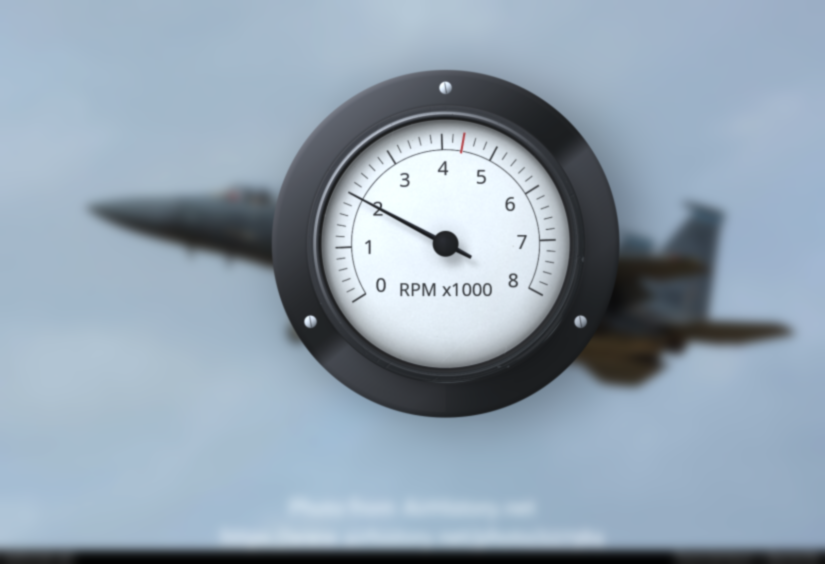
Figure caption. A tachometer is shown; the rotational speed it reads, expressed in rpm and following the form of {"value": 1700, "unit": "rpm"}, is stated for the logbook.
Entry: {"value": 2000, "unit": "rpm"}
